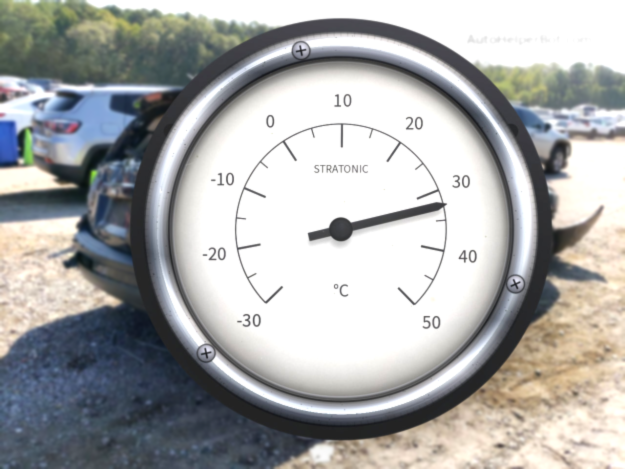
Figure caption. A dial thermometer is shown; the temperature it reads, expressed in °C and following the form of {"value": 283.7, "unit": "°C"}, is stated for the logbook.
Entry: {"value": 32.5, "unit": "°C"}
